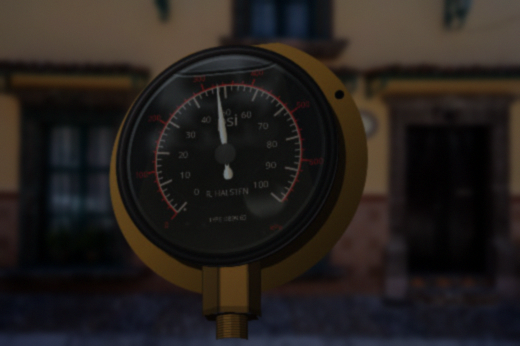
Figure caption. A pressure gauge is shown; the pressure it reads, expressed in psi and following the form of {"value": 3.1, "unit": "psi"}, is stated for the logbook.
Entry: {"value": 48, "unit": "psi"}
